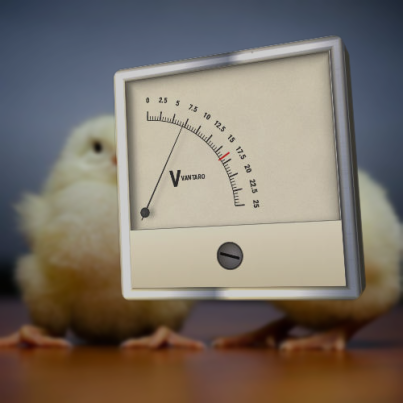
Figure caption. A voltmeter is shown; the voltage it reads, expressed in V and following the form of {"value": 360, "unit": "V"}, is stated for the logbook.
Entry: {"value": 7.5, "unit": "V"}
